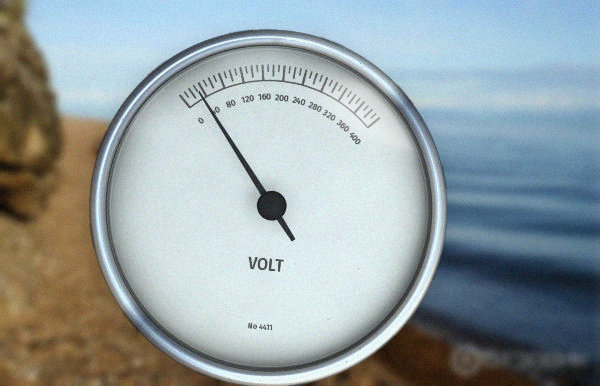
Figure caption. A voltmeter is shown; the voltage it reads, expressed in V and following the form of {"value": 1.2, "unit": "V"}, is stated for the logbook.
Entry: {"value": 30, "unit": "V"}
